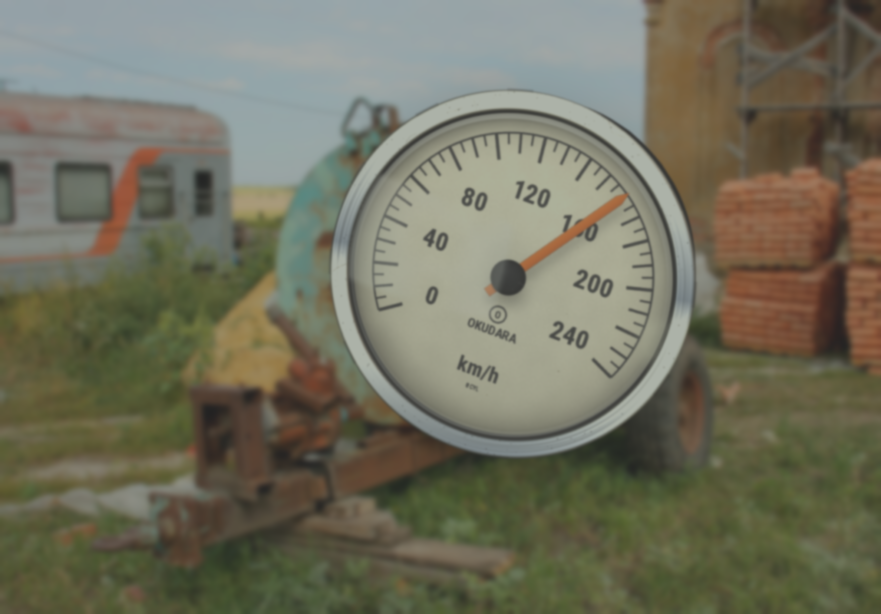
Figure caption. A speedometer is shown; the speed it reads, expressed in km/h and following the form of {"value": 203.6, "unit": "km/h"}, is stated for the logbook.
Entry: {"value": 160, "unit": "km/h"}
